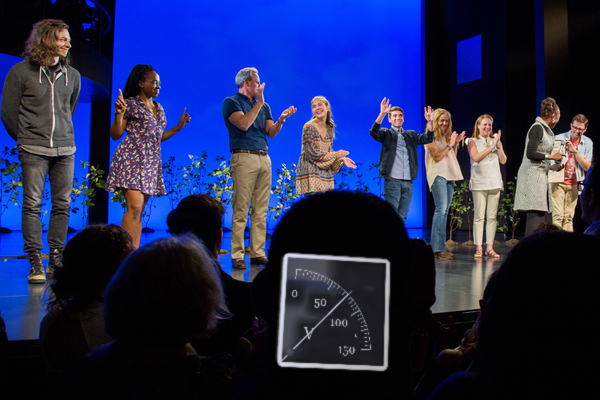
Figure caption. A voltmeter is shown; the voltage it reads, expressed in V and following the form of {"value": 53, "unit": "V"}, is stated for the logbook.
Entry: {"value": 75, "unit": "V"}
